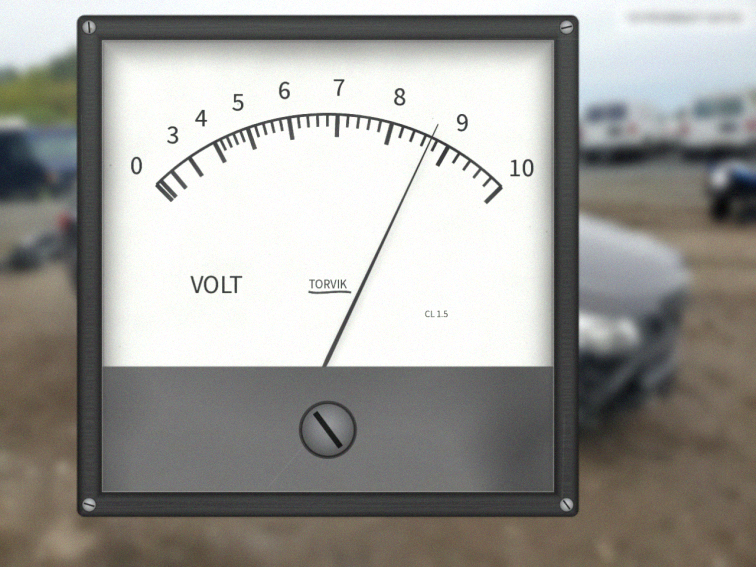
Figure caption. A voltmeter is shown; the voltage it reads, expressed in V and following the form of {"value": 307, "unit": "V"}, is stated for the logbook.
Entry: {"value": 8.7, "unit": "V"}
